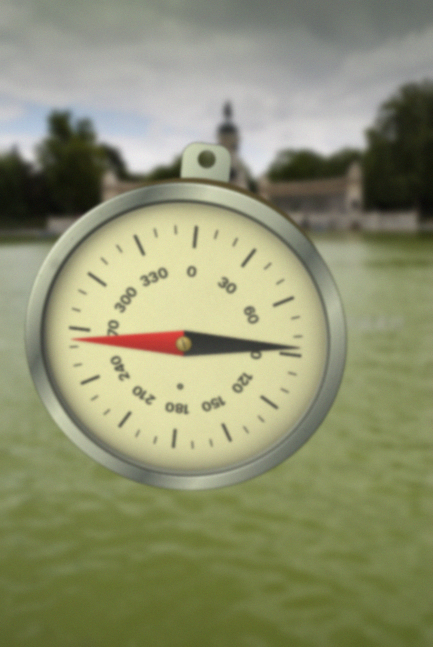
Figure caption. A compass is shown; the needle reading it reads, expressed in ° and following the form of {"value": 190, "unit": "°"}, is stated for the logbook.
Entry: {"value": 265, "unit": "°"}
